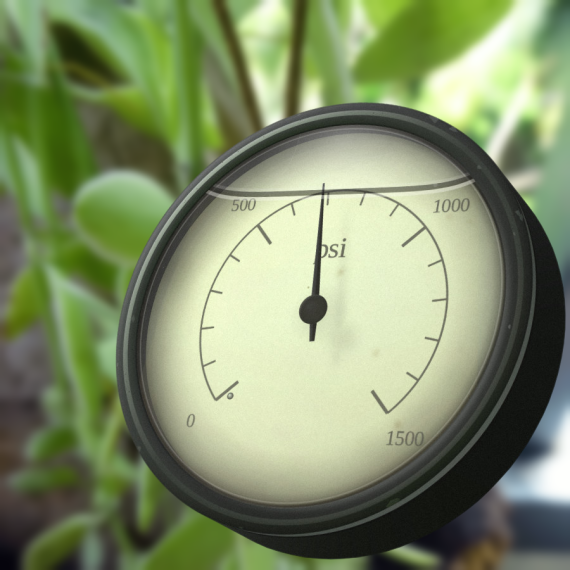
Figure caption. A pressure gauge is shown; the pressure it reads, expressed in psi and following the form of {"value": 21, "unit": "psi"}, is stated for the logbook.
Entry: {"value": 700, "unit": "psi"}
